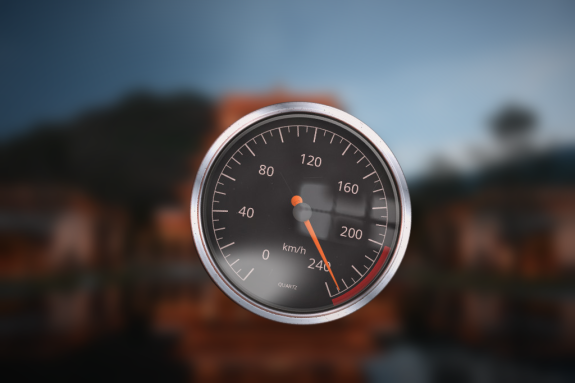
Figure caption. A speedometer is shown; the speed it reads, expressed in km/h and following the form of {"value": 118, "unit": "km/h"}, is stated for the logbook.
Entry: {"value": 235, "unit": "km/h"}
